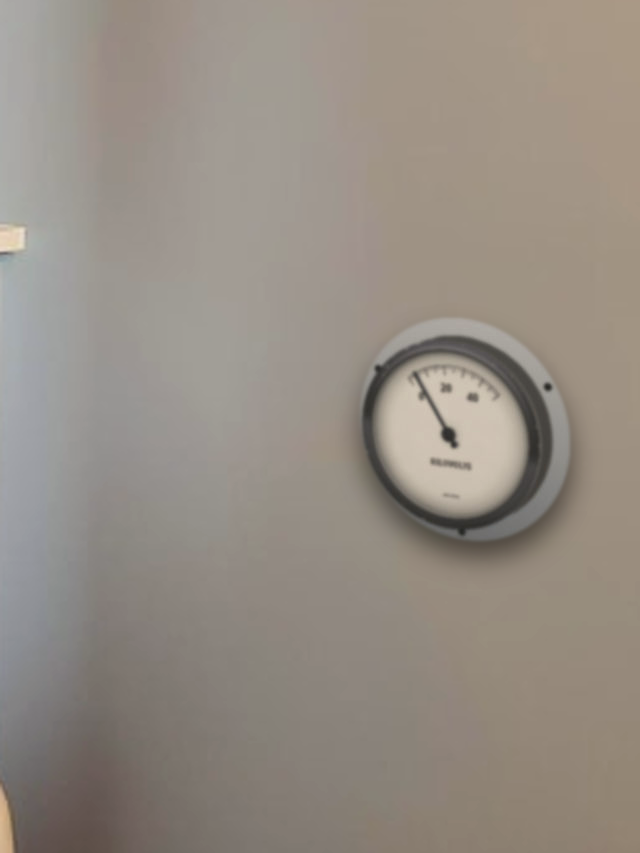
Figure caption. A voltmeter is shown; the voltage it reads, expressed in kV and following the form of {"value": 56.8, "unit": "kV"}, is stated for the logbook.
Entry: {"value": 5, "unit": "kV"}
